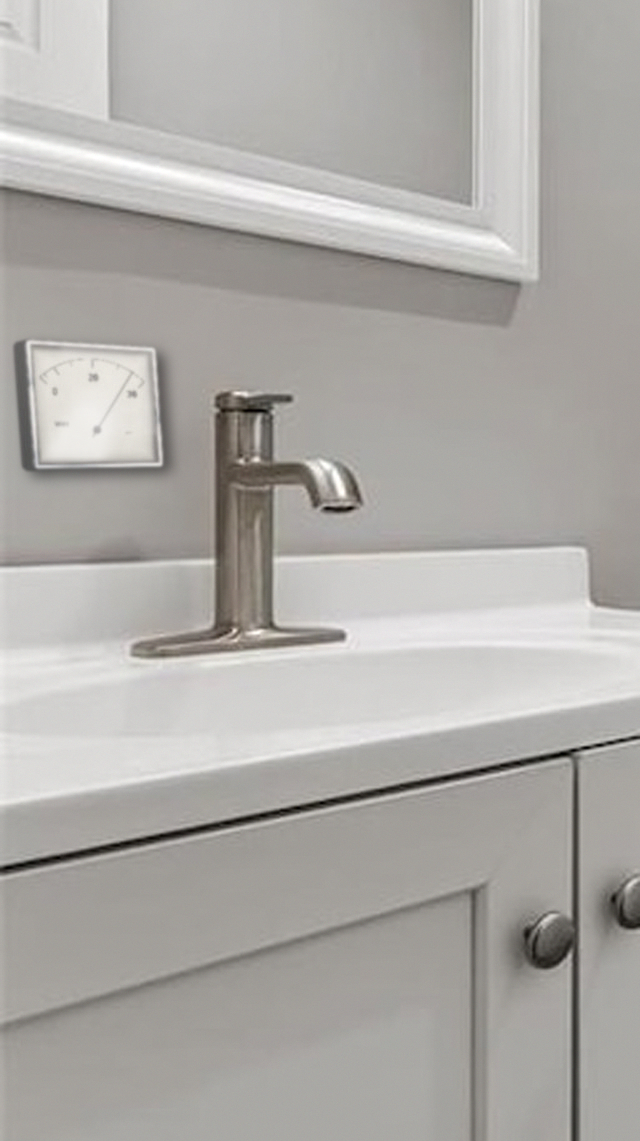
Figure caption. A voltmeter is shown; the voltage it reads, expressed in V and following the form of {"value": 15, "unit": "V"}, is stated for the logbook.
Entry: {"value": 27.5, "unit": "V"}
